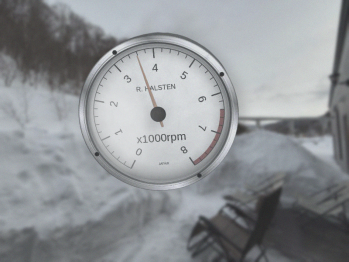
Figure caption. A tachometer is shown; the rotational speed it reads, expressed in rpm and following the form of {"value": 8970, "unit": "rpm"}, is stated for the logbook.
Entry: {"value": 3600, "unit": "rpm"}
